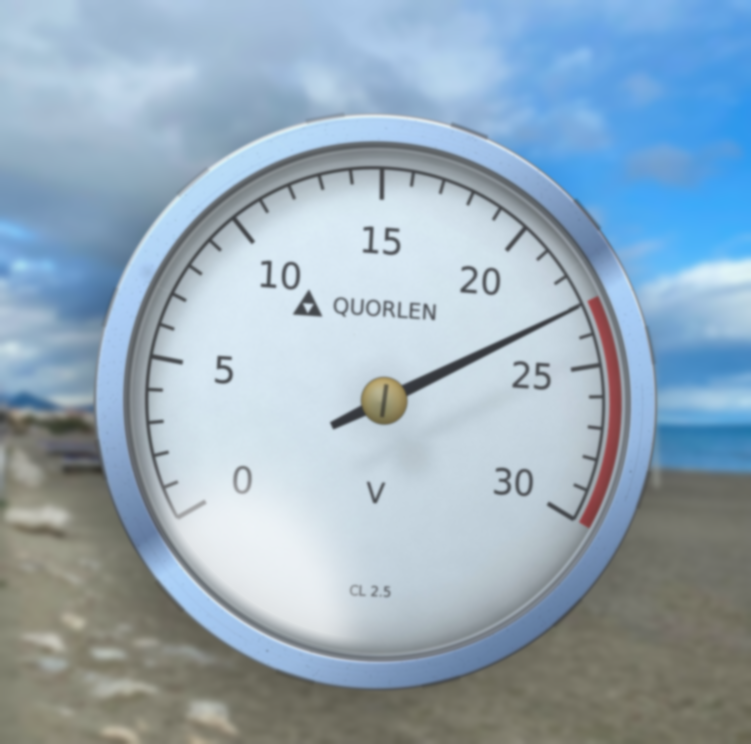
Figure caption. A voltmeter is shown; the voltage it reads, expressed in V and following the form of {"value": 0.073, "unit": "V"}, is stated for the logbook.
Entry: {"value": 23, "unit": "V"}
